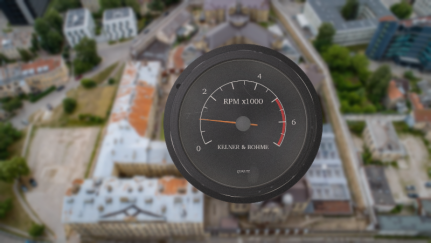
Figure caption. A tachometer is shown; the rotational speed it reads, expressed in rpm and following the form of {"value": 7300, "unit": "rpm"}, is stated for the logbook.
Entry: {"value": 1000, "unit": "rpm"}
